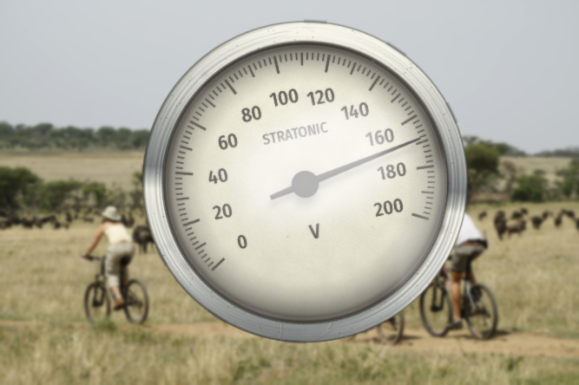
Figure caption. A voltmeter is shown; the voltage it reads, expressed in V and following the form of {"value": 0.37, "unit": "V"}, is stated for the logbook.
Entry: {"value": 168, "unit": "V"}
